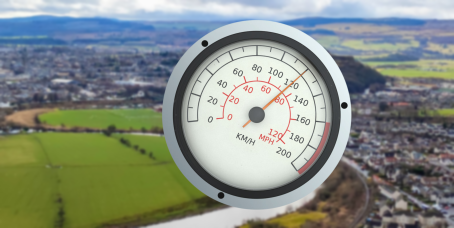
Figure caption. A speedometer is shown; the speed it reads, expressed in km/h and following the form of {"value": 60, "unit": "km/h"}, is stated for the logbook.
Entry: {"value": 120, "unit": "km/h"}
